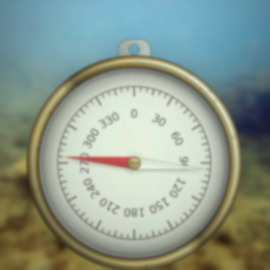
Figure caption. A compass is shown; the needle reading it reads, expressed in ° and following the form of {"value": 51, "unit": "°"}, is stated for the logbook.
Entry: {"value": 275, "unit": "°"}
